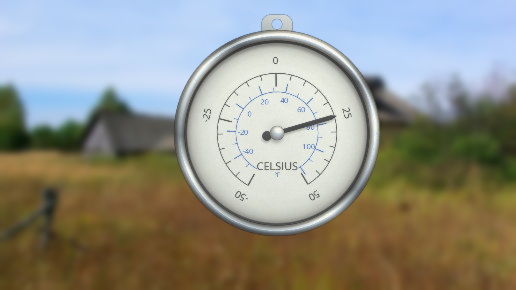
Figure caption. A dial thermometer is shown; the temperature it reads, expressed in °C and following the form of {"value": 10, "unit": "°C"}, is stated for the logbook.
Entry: {"value": 25, "unit": "°C"}
